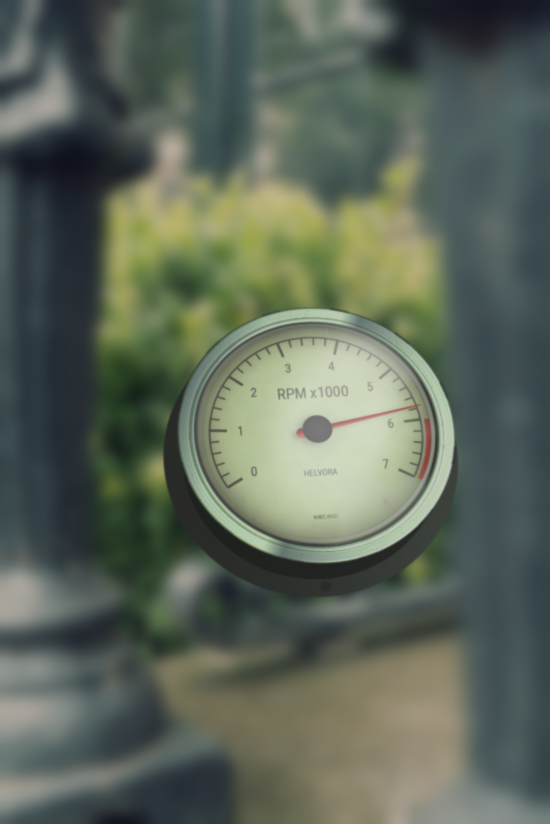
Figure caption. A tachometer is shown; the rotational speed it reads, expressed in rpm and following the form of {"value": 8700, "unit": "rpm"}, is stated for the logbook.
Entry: {"value": 5800, "unit": "rpm"}
